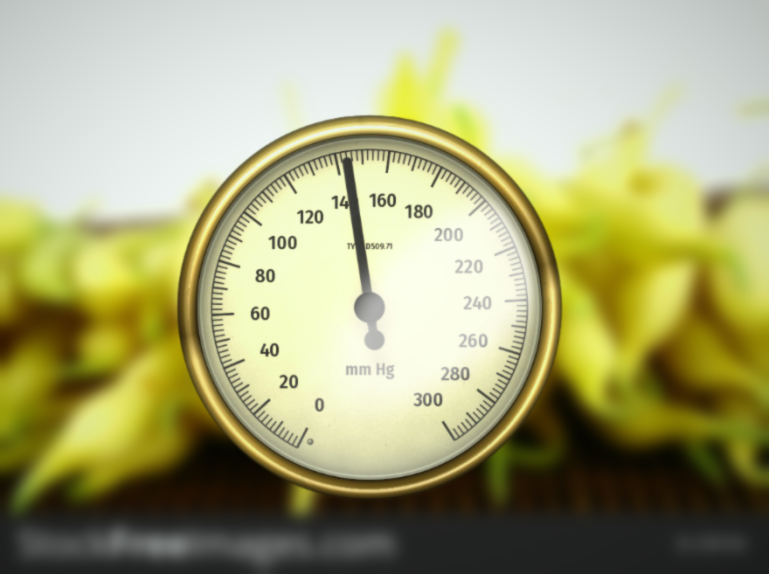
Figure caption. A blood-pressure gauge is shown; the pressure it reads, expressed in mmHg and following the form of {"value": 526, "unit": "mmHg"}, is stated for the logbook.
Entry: {"value": 144, "unit": "mmHg"}
